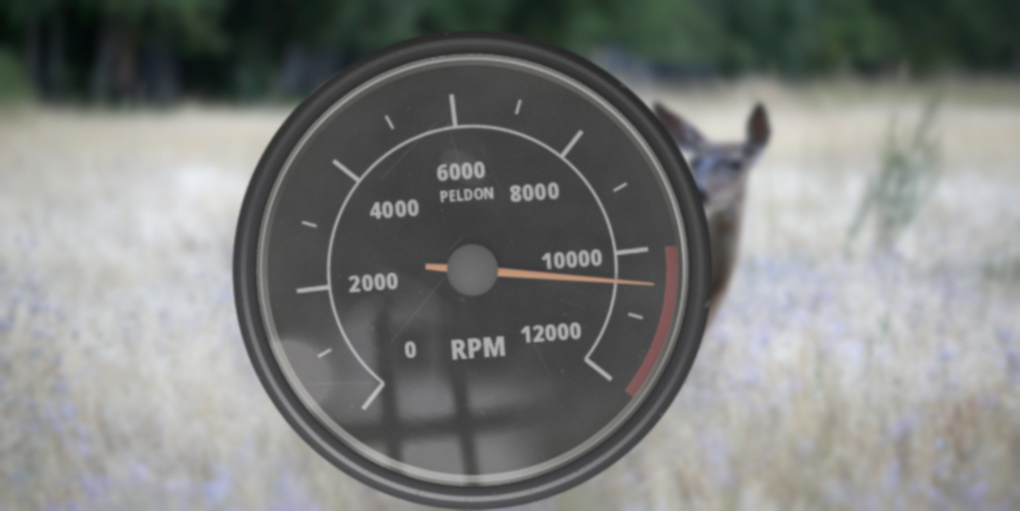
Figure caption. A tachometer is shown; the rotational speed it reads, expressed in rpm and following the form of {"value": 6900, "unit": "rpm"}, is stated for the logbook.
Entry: {"value": 10500, "unit": "rpm"}
